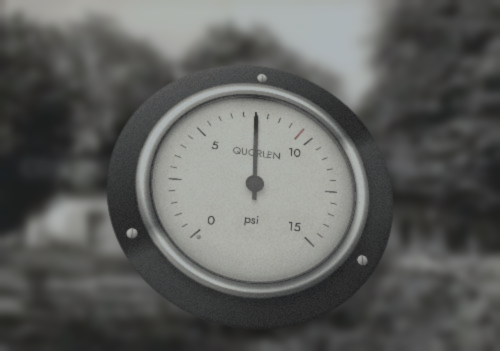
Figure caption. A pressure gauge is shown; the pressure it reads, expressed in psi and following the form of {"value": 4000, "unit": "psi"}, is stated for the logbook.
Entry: {"value": 7.5, "unit": "psi"}
